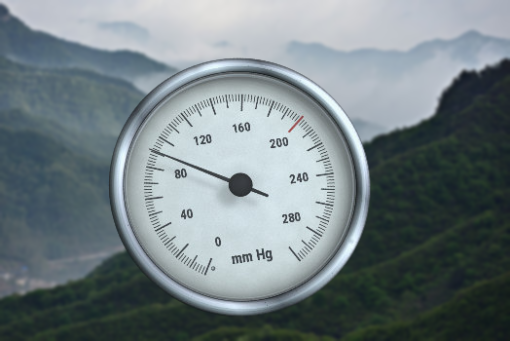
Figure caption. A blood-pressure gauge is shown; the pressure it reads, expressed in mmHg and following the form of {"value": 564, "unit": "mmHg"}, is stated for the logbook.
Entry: {"value": 90, "unit": "mmHg"}
